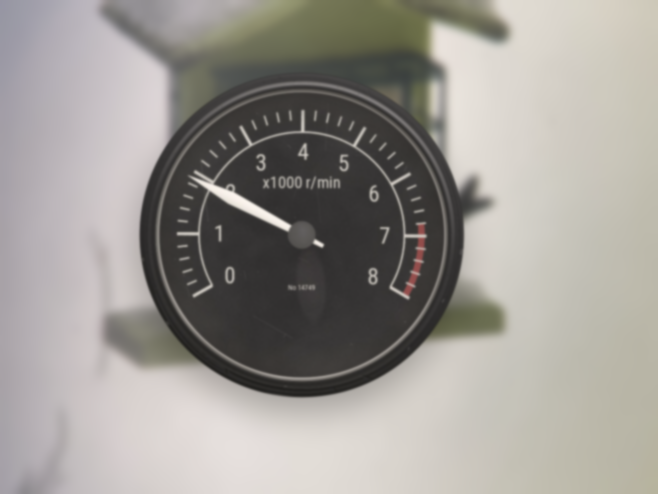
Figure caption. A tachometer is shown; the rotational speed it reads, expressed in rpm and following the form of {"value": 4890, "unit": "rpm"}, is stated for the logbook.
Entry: {"value": 1900, "unit": "rpm"}
